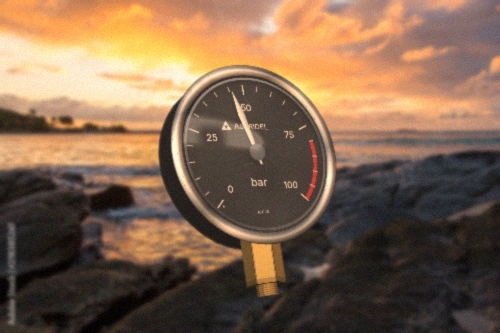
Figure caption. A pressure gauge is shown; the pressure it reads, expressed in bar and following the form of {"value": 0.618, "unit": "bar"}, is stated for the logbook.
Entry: {"value": 45, "unit": "bar"}
